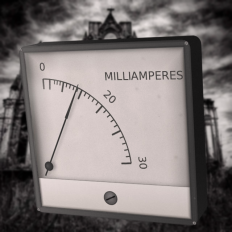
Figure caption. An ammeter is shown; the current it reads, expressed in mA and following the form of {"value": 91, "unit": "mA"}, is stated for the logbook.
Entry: {"value": 14, "unit": "mA"}
